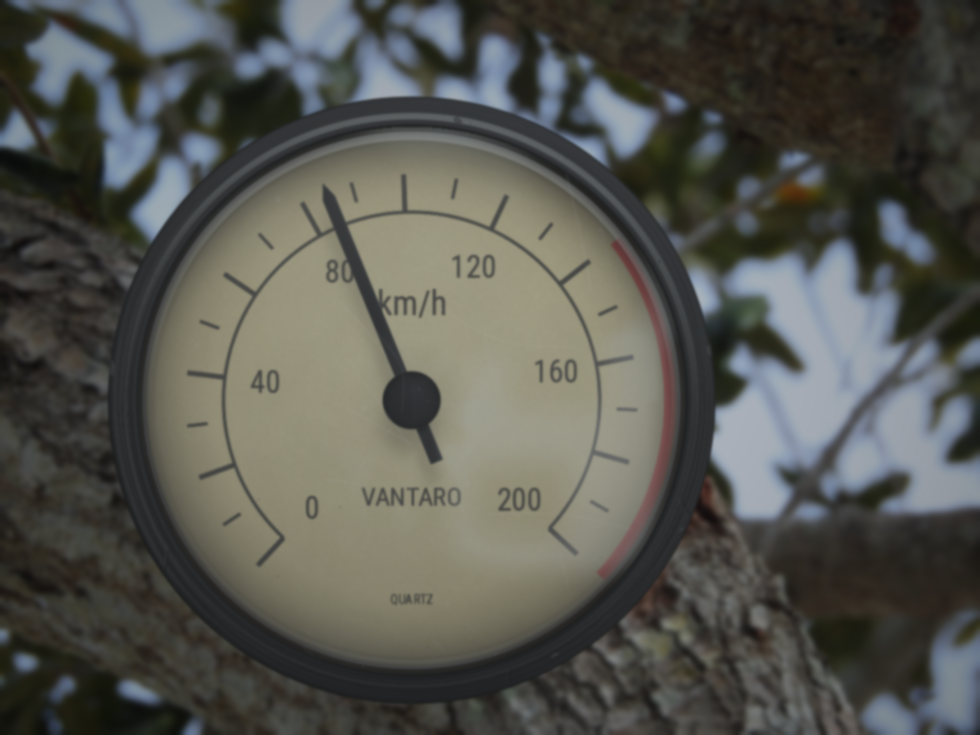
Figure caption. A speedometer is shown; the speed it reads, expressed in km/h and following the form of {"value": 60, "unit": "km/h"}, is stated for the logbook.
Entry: {"value": 85, "unit": "km/h"}
